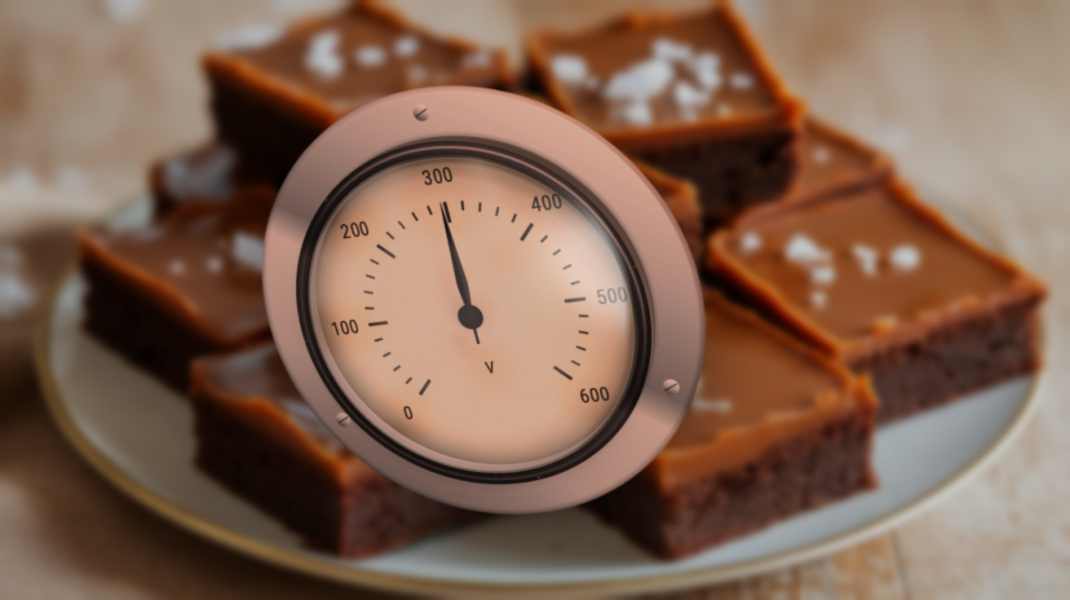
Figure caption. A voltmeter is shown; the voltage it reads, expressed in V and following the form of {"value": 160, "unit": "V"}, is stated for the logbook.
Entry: {"value": 300, "unit": "V"}
